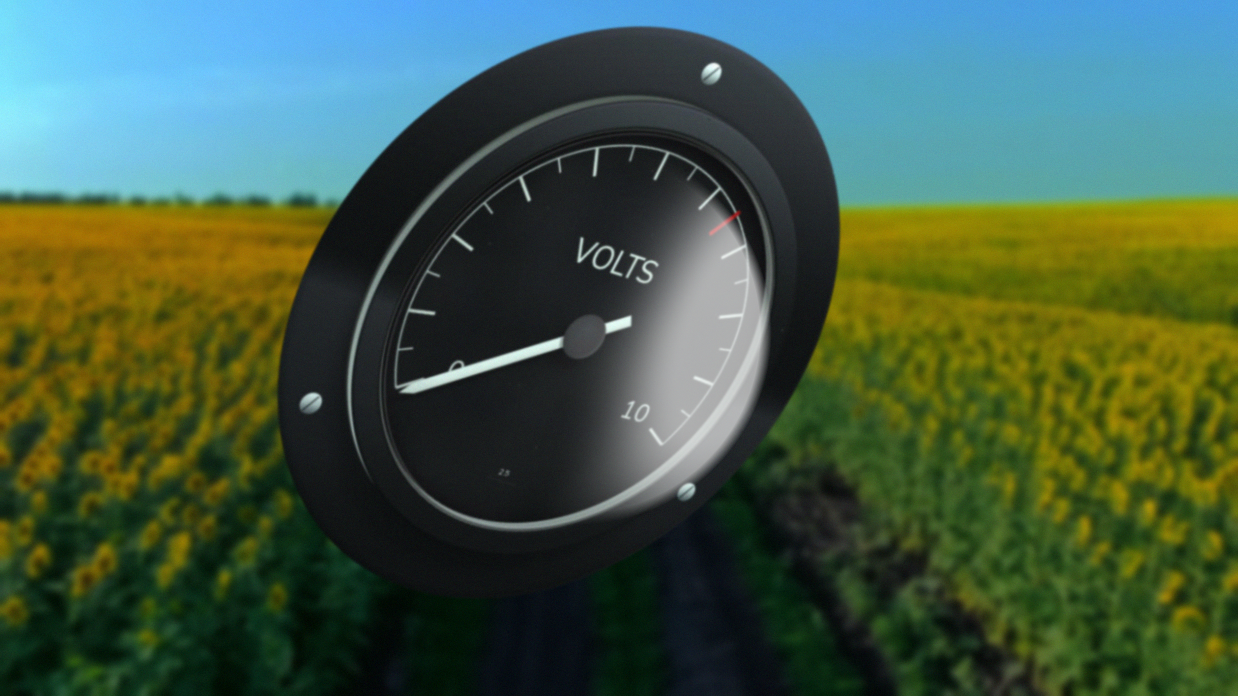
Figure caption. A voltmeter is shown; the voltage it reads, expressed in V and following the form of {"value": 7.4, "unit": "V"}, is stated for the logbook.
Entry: {"value": 0, "unit": "V"}
